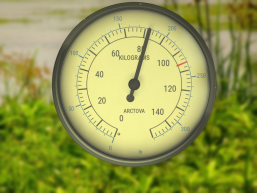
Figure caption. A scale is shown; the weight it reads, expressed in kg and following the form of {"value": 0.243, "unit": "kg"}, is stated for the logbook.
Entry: {"value": 82, "unit": "kg"}
